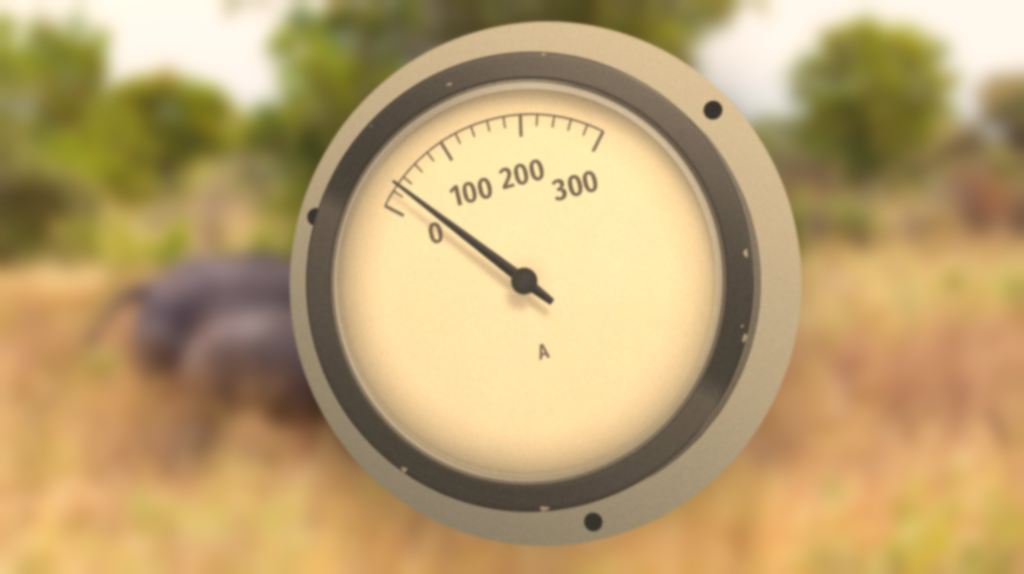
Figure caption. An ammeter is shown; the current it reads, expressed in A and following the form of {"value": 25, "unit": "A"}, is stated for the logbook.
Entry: {"value": 30, "unit": "A"}
